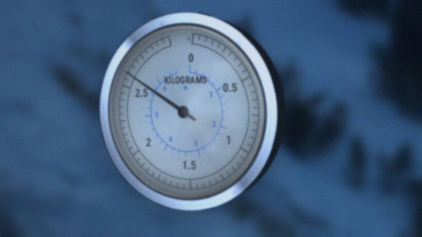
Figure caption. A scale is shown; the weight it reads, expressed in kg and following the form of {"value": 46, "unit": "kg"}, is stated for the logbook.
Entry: {"value": 2.6, "unit": "kg"}
